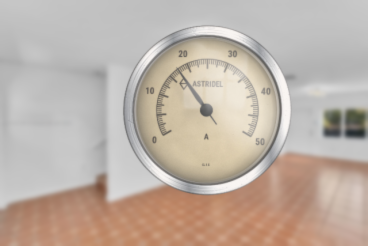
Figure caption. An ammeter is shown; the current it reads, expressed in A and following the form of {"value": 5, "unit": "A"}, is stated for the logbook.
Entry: {"value": 17.5, "unit": "A"}
